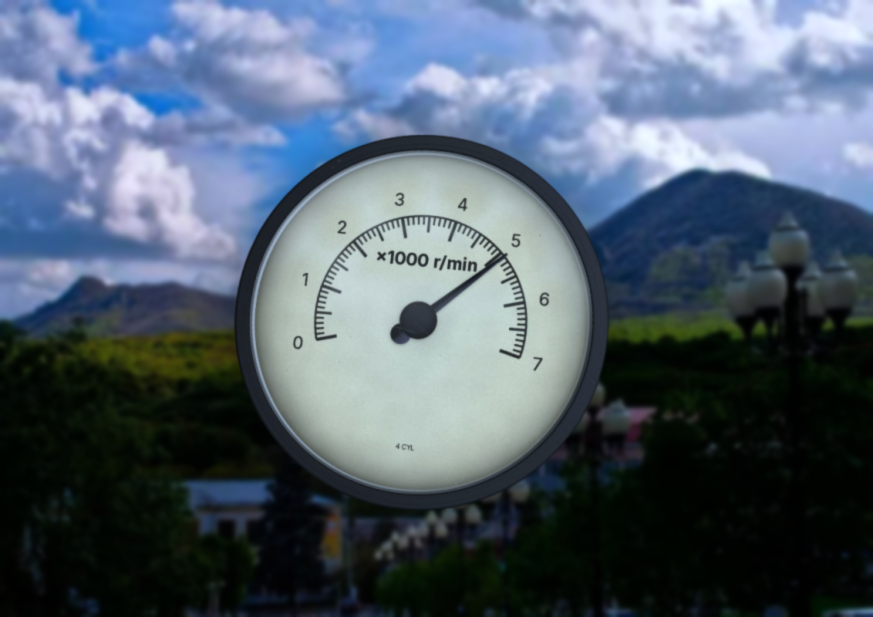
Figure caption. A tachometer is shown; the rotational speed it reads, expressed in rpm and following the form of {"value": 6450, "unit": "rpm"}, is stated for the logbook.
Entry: {"value": 5100, "unit": "rpm"}
